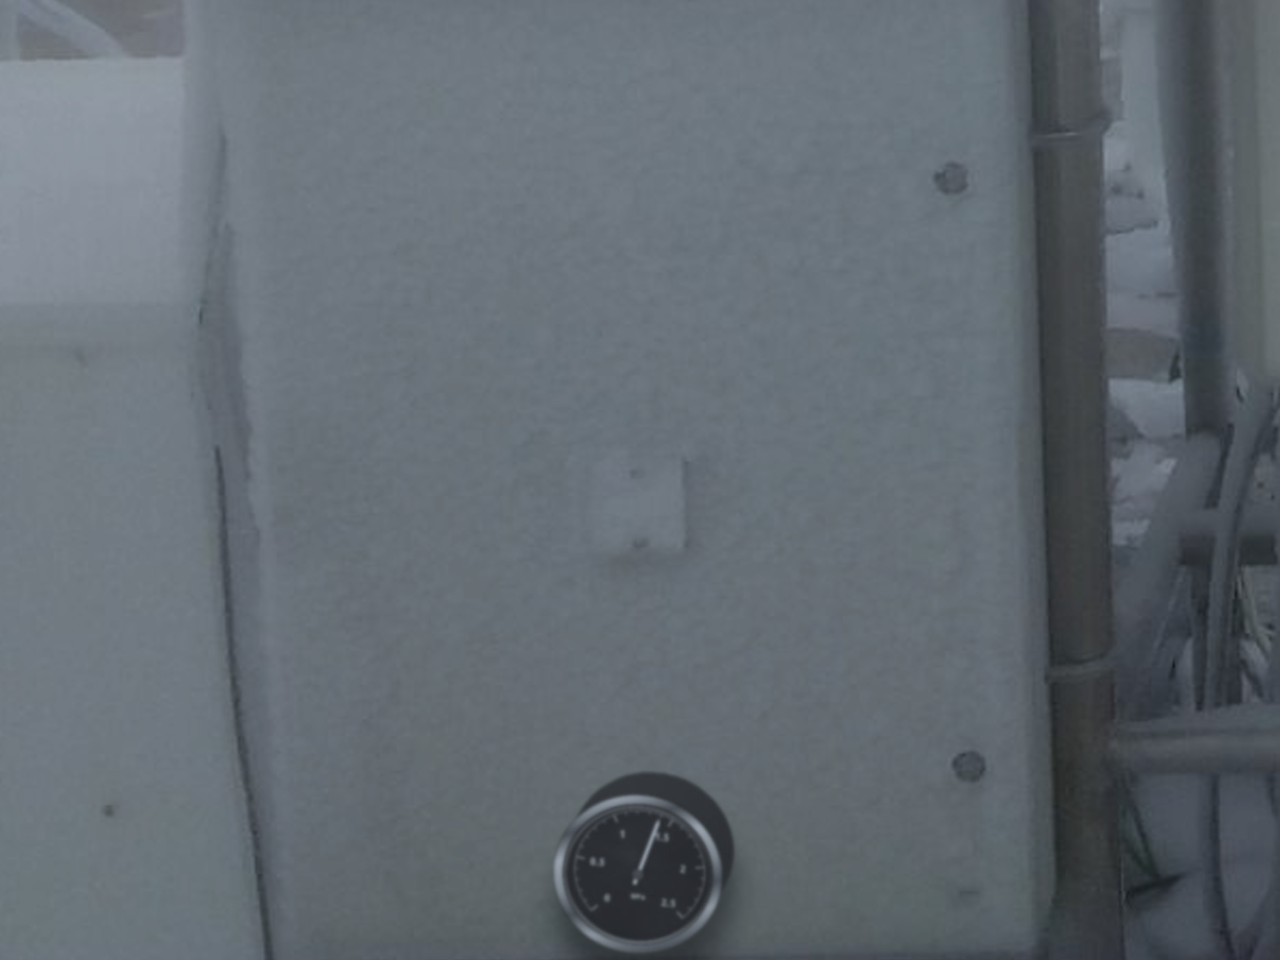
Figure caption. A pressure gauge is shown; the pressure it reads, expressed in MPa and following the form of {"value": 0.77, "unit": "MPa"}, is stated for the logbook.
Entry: {"value": 1.4, "unit": "MPa"}
